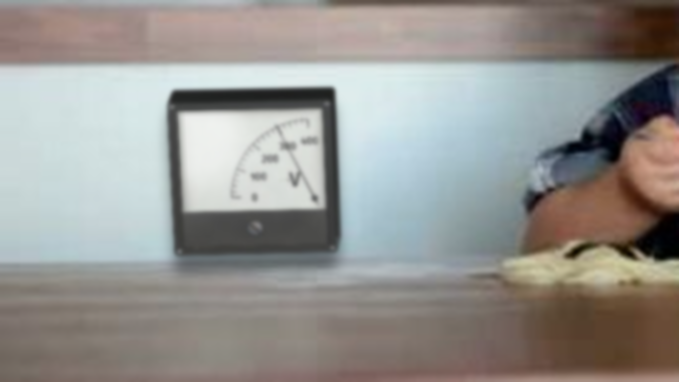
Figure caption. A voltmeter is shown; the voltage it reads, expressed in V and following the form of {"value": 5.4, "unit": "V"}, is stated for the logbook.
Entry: {"value": 300, "unit": "V"}
